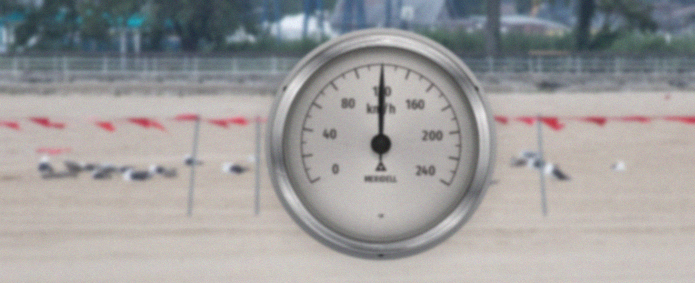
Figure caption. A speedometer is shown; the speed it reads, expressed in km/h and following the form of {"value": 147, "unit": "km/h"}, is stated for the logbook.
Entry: {"value": 120, "unit": "km/h"}
